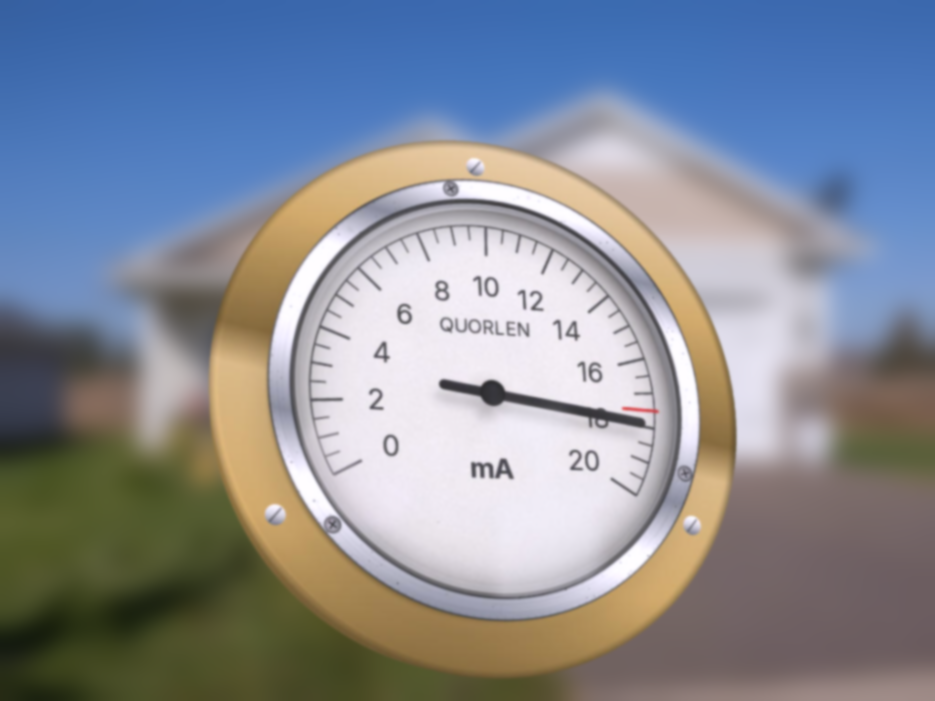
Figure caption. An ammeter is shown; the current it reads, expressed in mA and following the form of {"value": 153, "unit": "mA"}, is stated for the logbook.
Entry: {"value": 18, "unit": "mA"}
